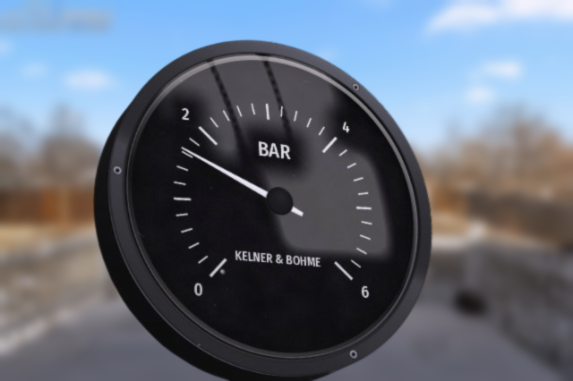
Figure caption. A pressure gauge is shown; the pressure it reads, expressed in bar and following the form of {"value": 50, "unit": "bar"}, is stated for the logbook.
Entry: {"value": 1.6, "unit": "bar"}
